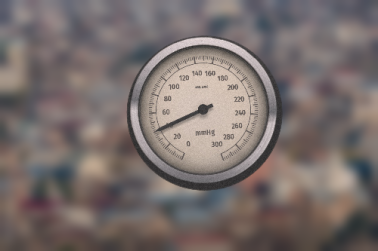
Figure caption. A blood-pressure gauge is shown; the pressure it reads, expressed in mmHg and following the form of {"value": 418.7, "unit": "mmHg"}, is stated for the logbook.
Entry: {"value": 40, "unit": "mmHg"}
